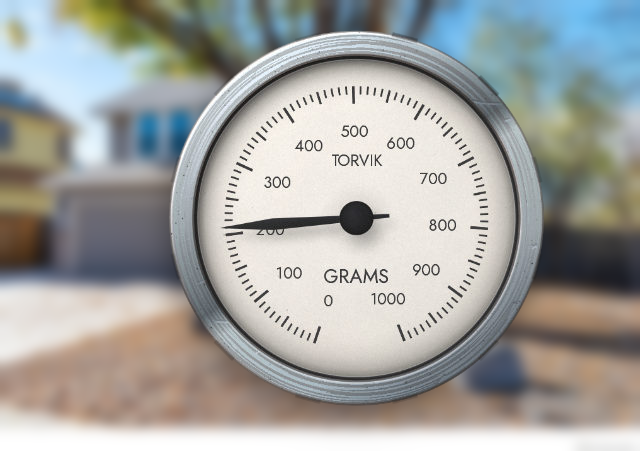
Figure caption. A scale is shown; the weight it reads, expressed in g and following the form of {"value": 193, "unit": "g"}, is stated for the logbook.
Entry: {"value": 210, "unit": "g"}
